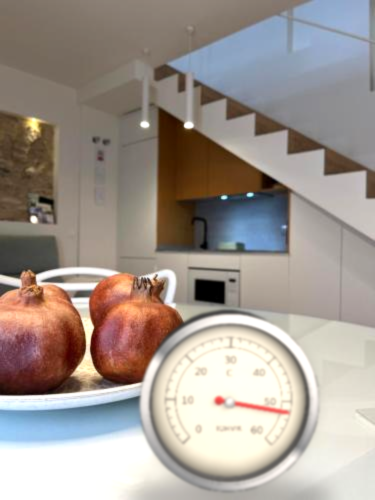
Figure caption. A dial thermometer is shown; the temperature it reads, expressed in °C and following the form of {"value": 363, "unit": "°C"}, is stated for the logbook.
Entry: {"value": 52, "unit": "°C"}
